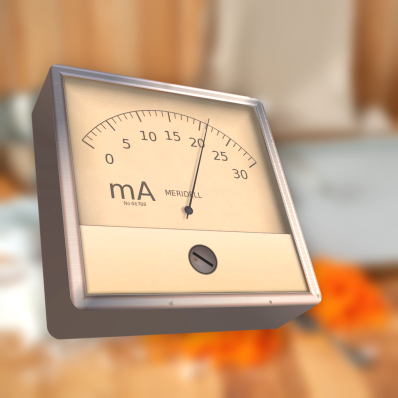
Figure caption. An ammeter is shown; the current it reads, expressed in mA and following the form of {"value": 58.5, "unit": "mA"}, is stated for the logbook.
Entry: {"value": 21, "unit": "mA"}
